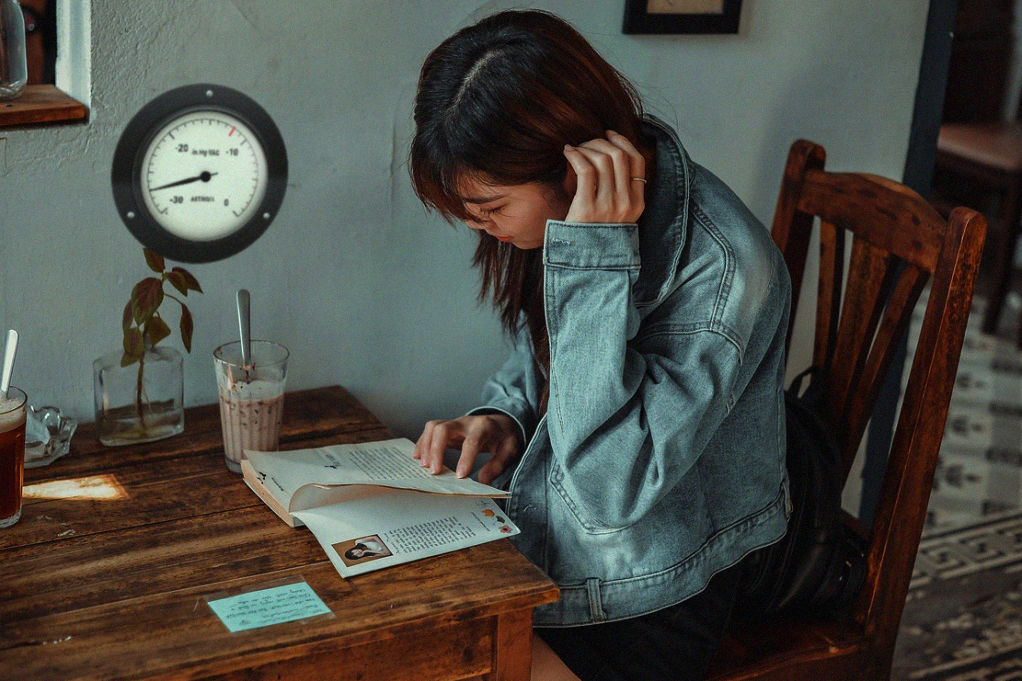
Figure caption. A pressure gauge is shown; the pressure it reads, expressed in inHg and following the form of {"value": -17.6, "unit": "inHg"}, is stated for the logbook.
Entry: {"value": -27, "unit": "inHg"}
